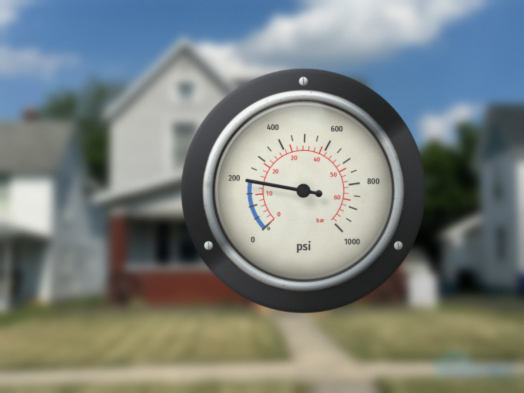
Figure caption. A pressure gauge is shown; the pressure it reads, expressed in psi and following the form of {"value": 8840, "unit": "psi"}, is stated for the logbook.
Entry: {"value": 200, "unit": "psi"}
